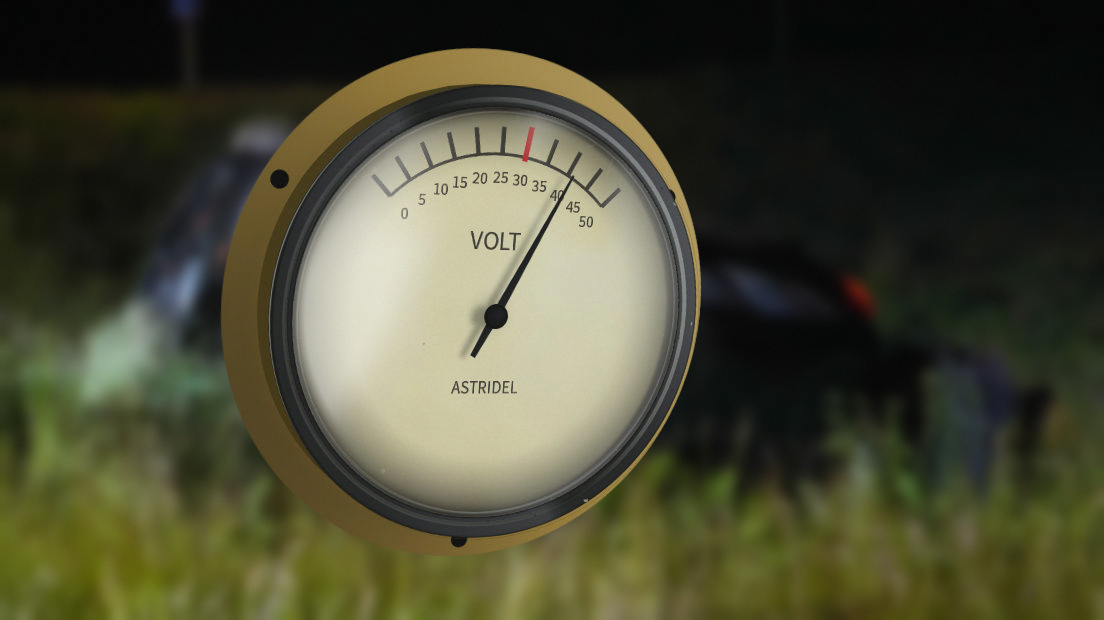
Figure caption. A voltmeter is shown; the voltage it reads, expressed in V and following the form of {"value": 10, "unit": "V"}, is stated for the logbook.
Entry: {"value": 40, "unit": "V"}
